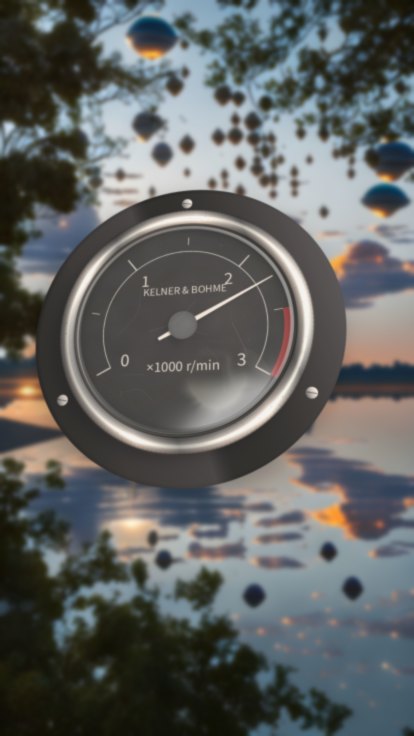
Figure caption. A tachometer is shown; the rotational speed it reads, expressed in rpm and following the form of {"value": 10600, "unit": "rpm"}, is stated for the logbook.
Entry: {"value": 2250, "unit": "rpm"}
